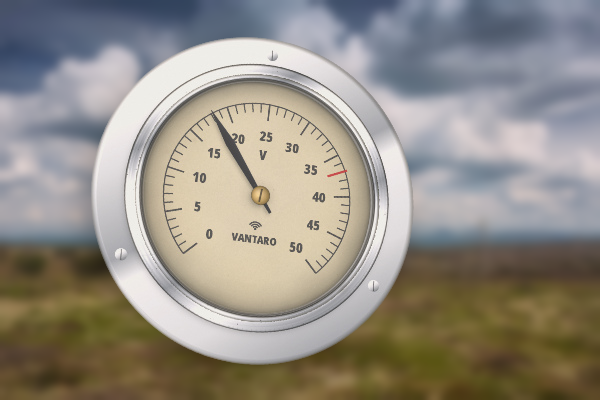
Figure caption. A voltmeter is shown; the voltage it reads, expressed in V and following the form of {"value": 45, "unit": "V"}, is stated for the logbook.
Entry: {"value": 18, "unit": "V"}
